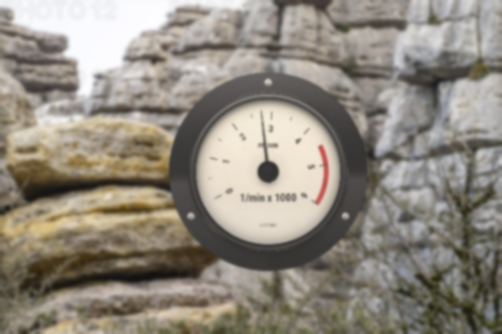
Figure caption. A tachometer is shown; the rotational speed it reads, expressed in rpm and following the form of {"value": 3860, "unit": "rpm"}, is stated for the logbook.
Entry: {"value": 2750, "unit": "rpm"}
